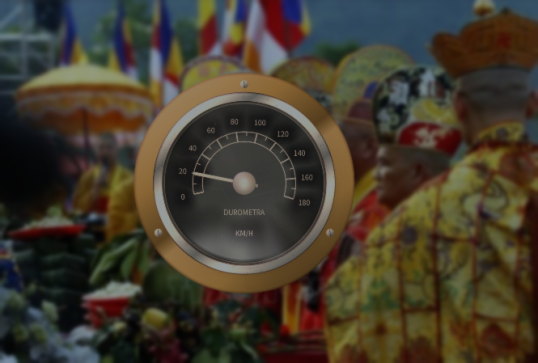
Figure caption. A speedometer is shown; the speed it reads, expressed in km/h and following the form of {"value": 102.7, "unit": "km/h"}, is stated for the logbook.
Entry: {"value": 20, "unit": "km/h"}
